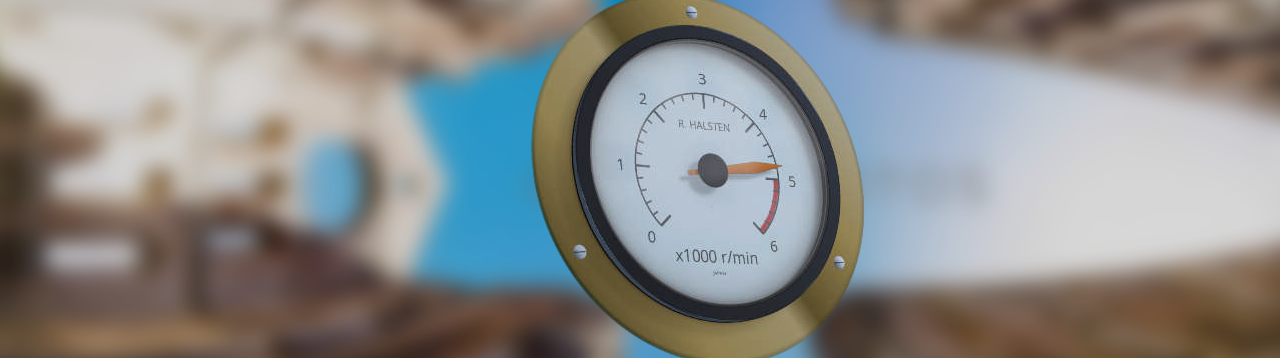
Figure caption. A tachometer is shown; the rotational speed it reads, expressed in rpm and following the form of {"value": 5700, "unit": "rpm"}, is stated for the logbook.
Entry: {"value": 4800, "unit": "rpm"}
